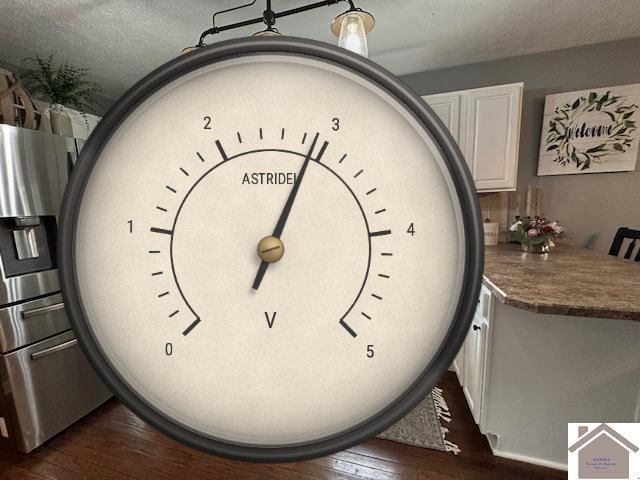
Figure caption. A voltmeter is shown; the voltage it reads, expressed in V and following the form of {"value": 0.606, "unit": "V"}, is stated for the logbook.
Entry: {"value": 2.9, "unit": "V"}
